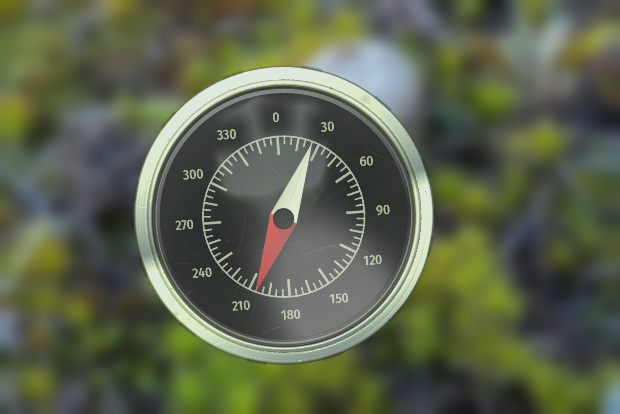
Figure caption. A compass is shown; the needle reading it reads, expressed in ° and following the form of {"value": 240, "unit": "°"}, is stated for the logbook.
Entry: {"value": 205, "unit": "°"}
